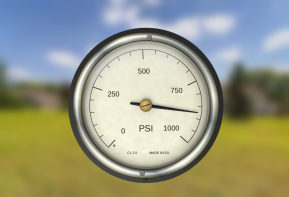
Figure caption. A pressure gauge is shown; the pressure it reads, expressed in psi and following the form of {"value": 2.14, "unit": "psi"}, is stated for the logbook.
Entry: {"value": 875, "unit": "psi"}
